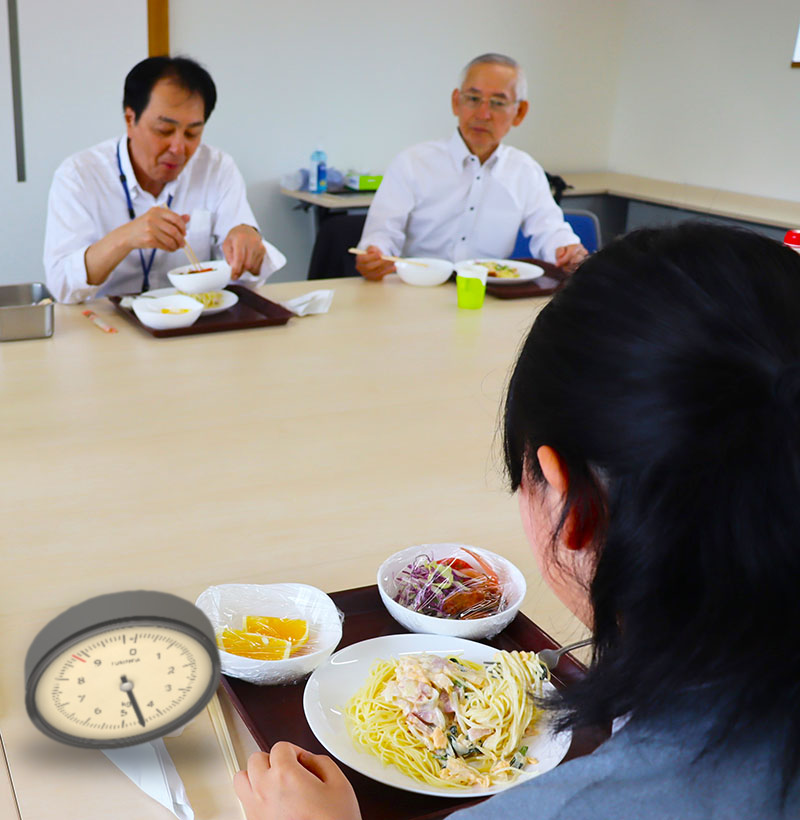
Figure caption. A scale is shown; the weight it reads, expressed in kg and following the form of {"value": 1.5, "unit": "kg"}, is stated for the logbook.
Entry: {"value": 4.5, "unit": "kg"}
